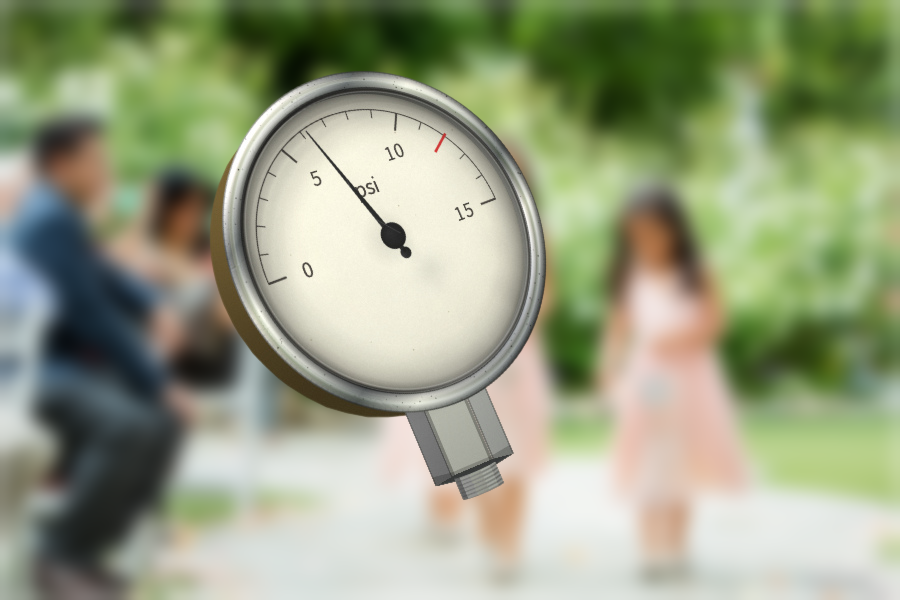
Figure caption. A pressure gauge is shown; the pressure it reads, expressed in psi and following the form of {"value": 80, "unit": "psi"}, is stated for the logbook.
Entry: {"value": 6, "unit": "psi"}
